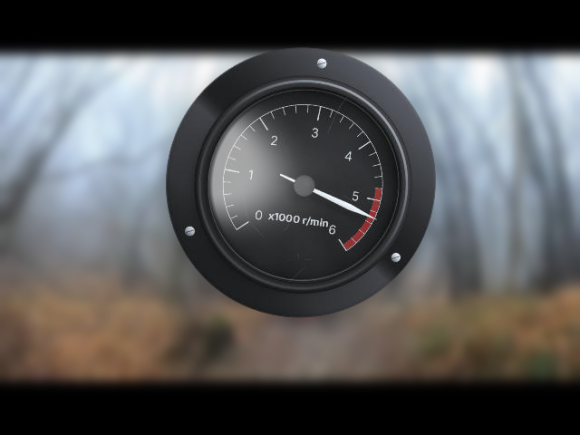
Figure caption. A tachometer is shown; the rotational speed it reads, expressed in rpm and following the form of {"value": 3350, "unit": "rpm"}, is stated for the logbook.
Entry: {"value": 5300, "unit": "rpm"}
